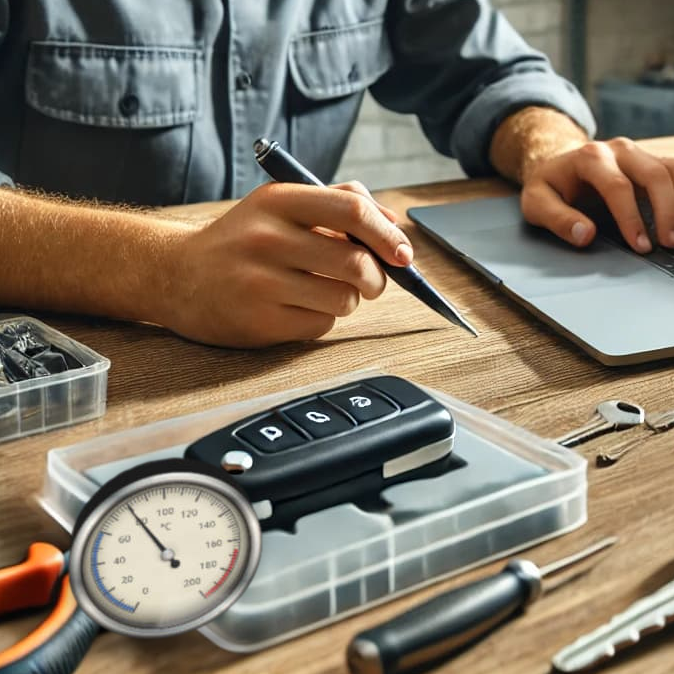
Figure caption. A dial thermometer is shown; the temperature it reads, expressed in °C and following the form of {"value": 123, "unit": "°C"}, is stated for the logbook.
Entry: {"value": 80, "unit": "°C"}
